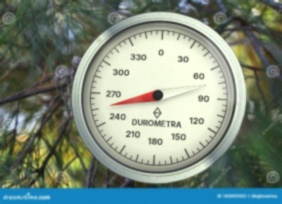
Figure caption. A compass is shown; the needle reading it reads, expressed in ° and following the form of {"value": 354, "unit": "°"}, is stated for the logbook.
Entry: {"value": 255, "unit": "°"}
